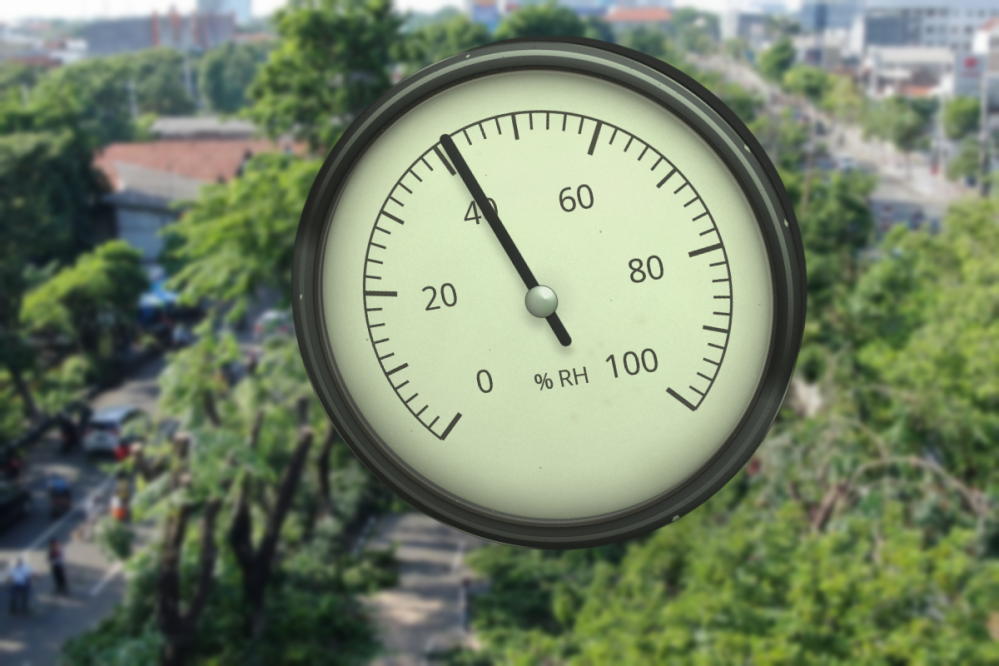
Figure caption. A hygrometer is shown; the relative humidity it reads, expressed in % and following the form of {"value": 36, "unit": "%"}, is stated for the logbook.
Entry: {"value": 42, "unit": "%"}
